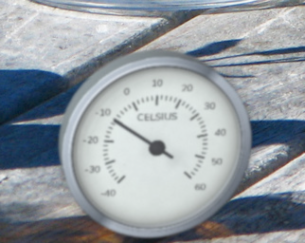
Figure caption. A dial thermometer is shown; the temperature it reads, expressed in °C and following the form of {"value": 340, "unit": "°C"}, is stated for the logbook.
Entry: {"value": -10, "unit": "°C"}
